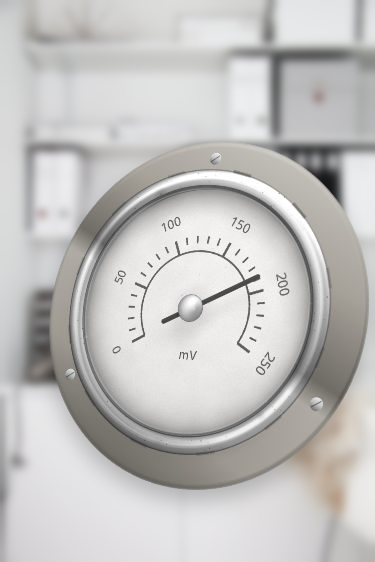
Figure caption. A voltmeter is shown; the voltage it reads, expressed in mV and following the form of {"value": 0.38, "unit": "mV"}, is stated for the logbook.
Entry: {"value": 190, "unit": "mV"}
